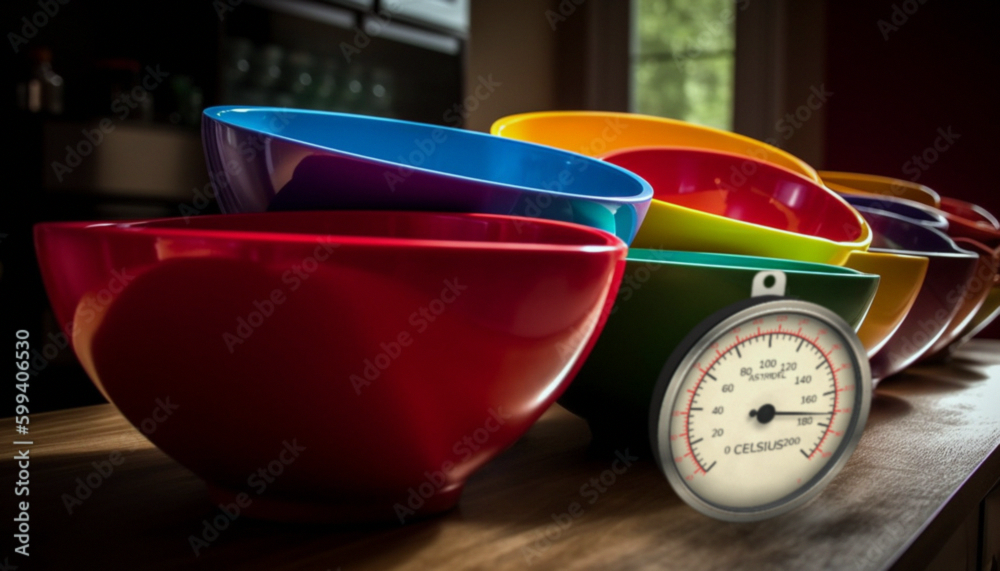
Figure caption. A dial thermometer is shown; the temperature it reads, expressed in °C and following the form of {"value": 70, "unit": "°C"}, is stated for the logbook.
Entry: {"value": 172, "unit": "°C"}
